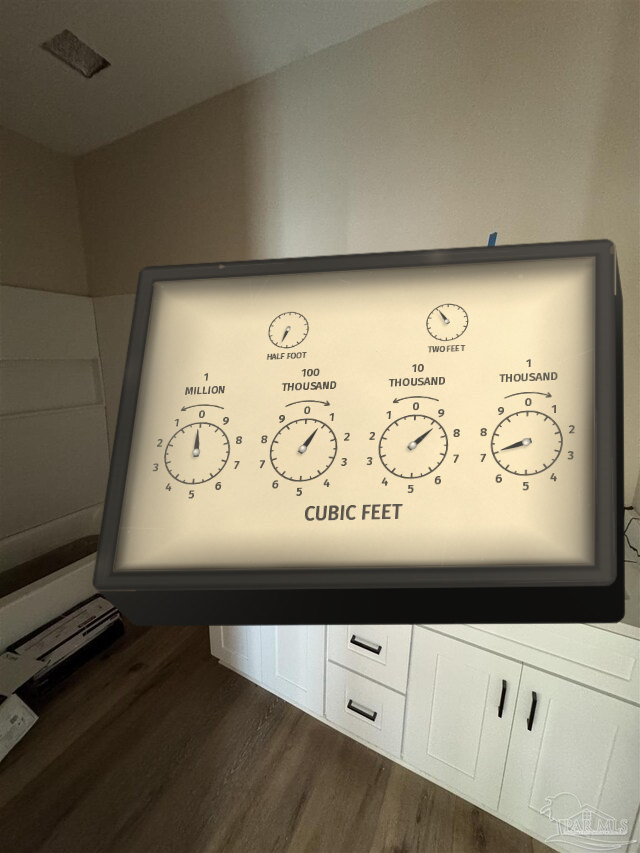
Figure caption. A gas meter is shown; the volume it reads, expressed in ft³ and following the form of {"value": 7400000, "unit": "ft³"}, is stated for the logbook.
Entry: {"value": 8700, "unit": "ft³"}
